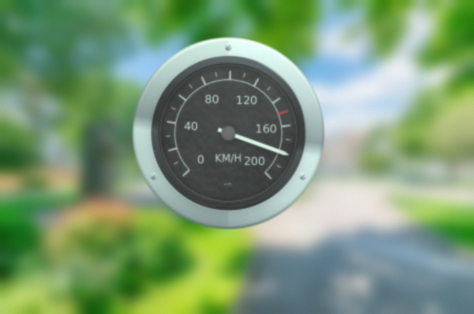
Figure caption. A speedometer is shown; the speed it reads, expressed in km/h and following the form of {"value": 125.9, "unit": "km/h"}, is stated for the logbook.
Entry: {"value": 180, "unit": "km/h"}
